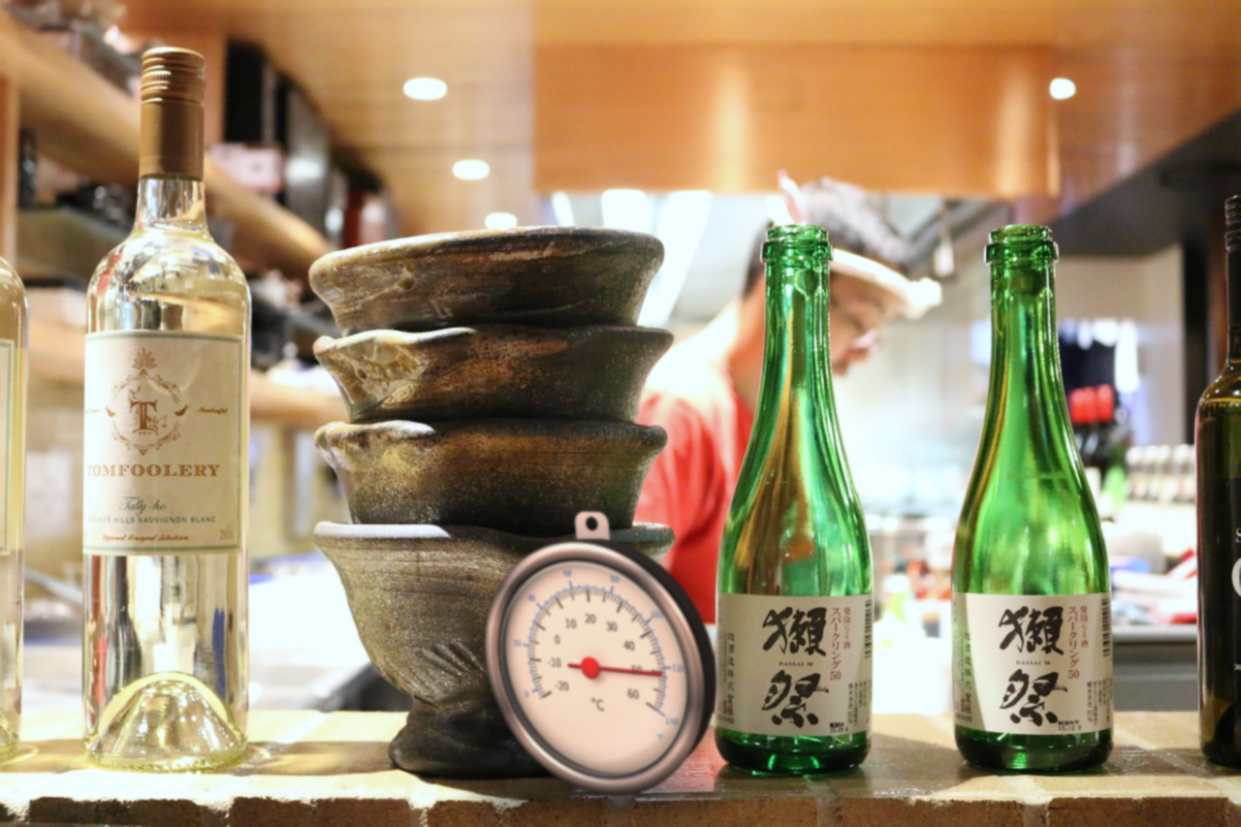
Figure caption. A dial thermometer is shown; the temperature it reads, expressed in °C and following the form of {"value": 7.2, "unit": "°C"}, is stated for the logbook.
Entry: {"value": 50, "unit": "°C"}
